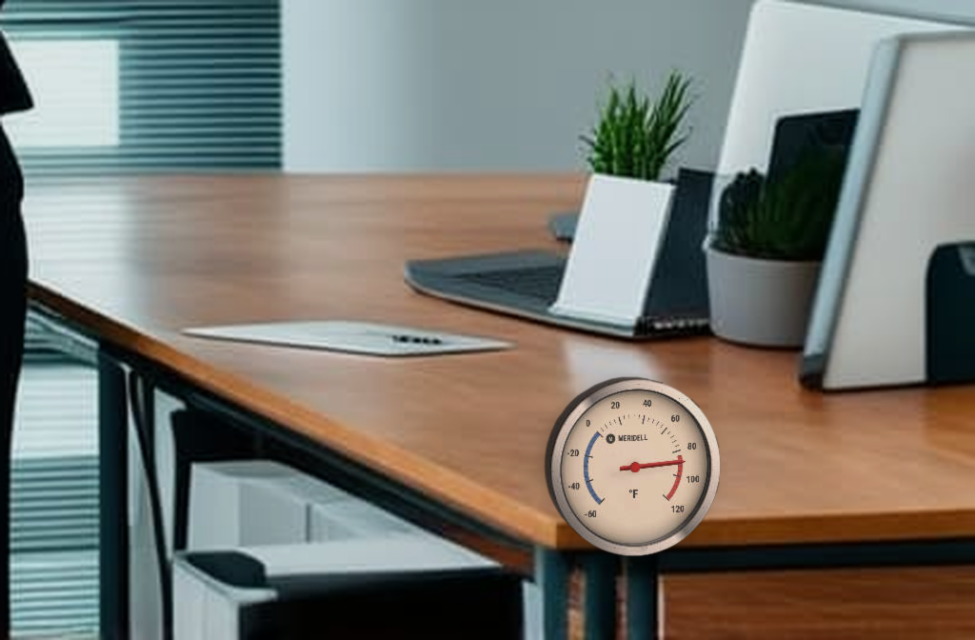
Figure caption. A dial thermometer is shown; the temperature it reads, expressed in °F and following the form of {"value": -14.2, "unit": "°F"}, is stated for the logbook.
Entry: {"value": 88, "unit": "°F"}
